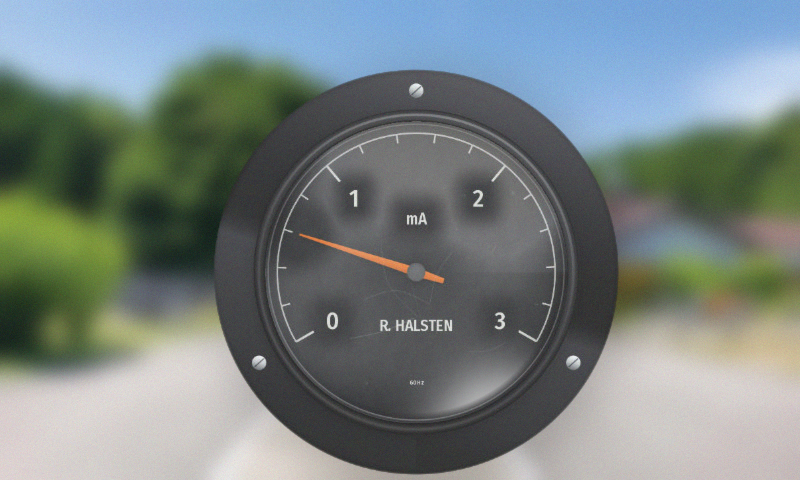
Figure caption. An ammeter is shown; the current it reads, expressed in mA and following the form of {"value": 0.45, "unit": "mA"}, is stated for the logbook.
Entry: {"value": 0.6, "unit": "mA"}
